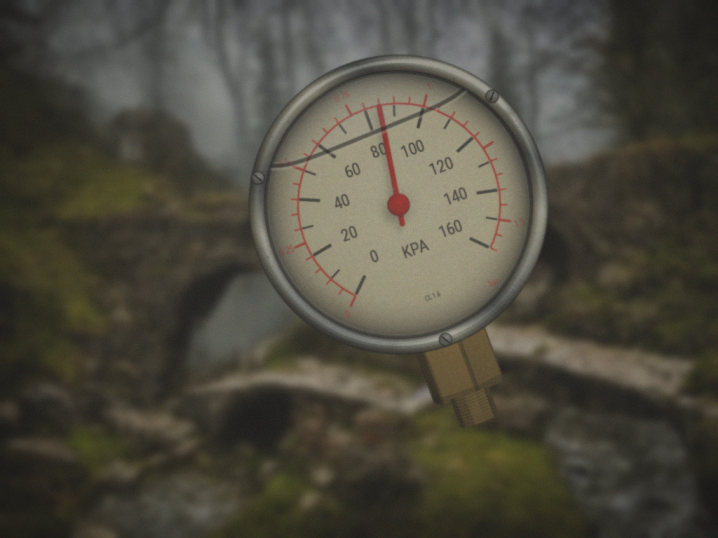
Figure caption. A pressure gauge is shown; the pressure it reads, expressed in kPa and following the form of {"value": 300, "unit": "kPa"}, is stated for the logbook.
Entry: {"value": 85, "unit": "kPa"}
